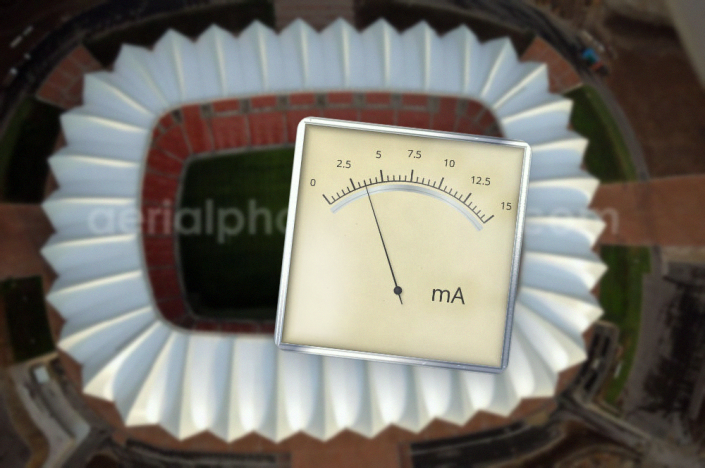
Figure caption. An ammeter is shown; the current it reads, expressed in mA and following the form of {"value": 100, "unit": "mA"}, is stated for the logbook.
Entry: {"value": 3.5, "unit": "mA"}
